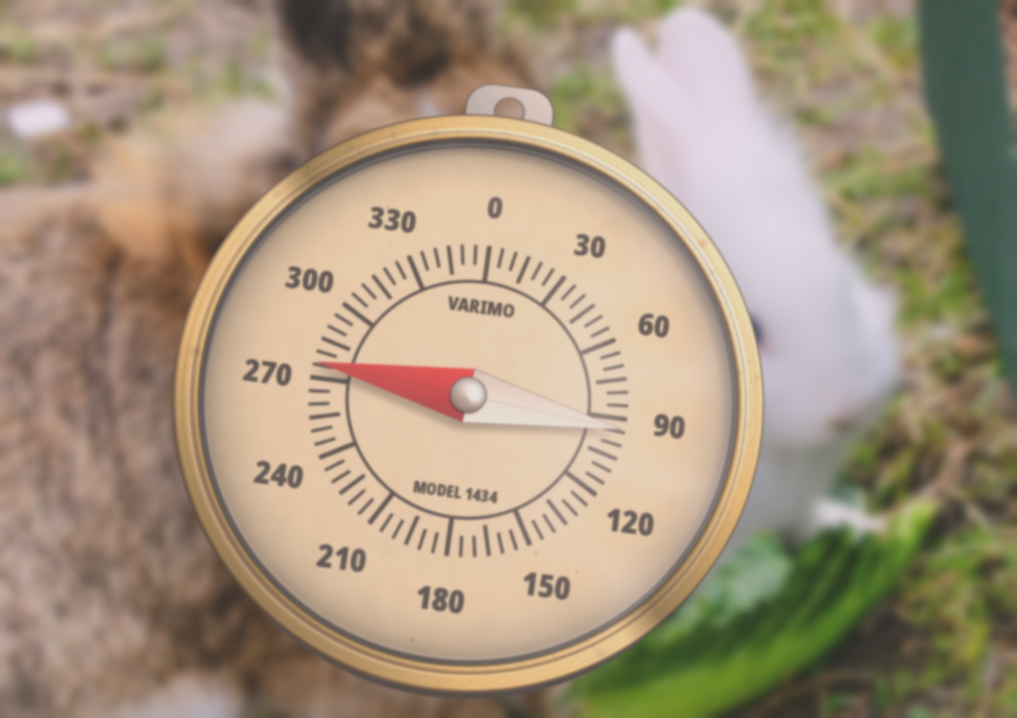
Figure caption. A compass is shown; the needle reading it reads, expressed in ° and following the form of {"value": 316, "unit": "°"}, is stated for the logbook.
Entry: {"value": 275, "unit": "°"}
